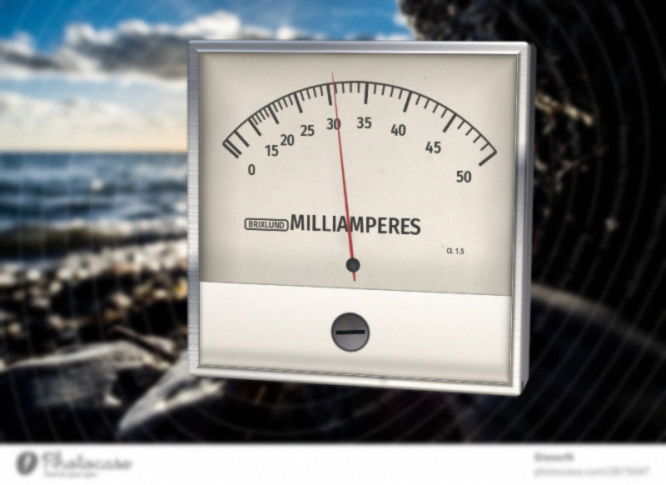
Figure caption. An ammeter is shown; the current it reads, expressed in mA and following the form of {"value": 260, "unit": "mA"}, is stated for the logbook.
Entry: {"value": 31, "unit": "mA"}
